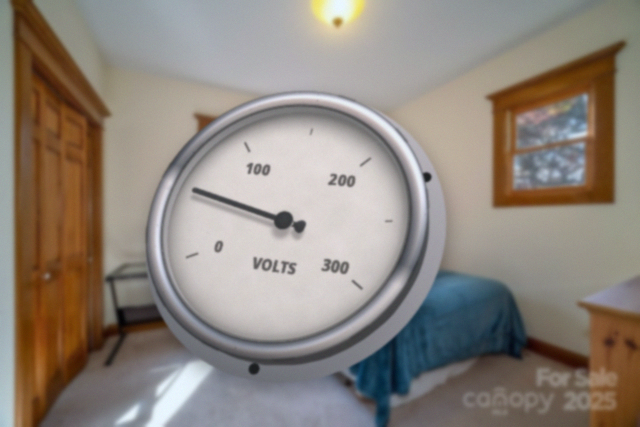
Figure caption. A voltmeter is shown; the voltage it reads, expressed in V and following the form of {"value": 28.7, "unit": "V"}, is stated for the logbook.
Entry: {"value": 50, "unit": "V"}
